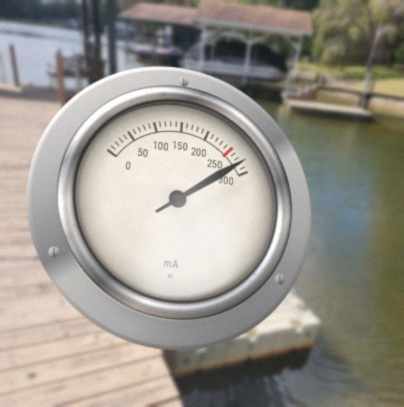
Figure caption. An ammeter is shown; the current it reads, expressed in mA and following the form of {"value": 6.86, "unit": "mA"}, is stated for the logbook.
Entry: {"value": 280, "unit": "mA"}
